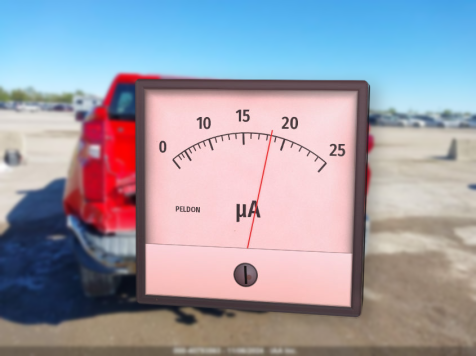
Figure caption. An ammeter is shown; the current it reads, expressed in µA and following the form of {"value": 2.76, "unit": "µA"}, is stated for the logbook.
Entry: {"value": 18.5, "unit": "µA"}
